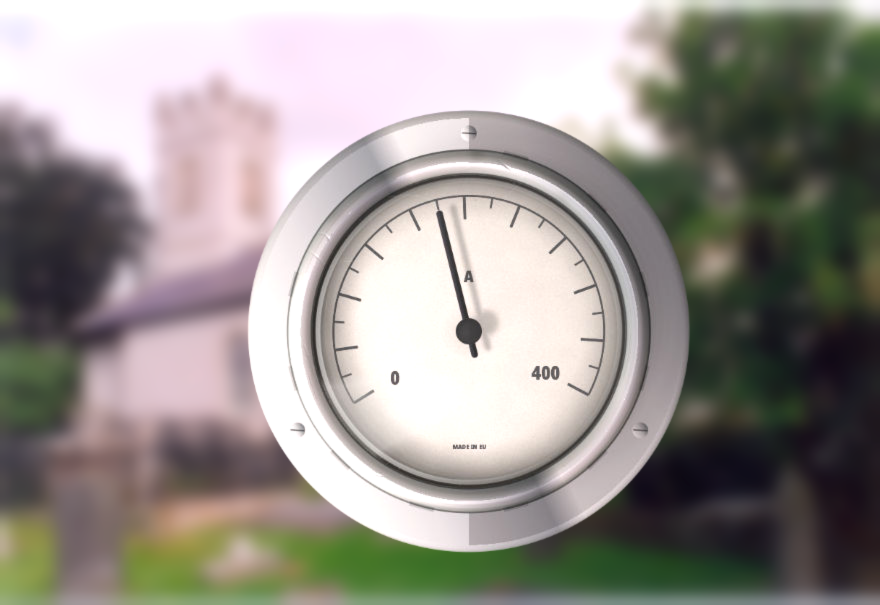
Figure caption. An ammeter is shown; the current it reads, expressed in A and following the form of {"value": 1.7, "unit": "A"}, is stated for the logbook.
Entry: {"value": 180, "unit": "A"}
